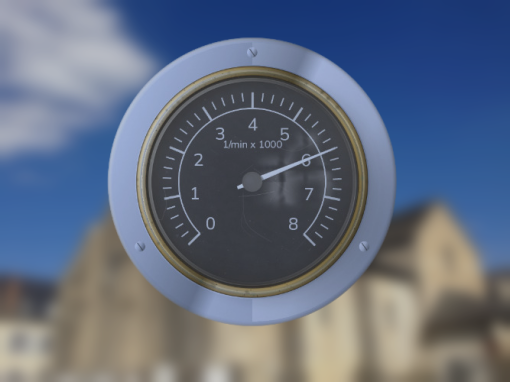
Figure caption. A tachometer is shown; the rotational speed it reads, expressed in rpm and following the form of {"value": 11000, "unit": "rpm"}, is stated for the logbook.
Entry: {"value": 6000, "unit": "rpm"}
